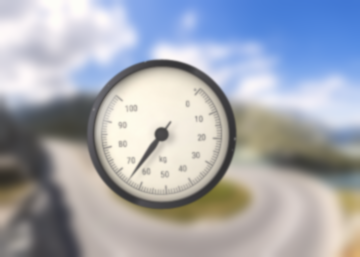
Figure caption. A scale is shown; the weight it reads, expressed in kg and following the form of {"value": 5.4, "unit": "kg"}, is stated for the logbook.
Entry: {"value": 65, "unit": "kg"}
